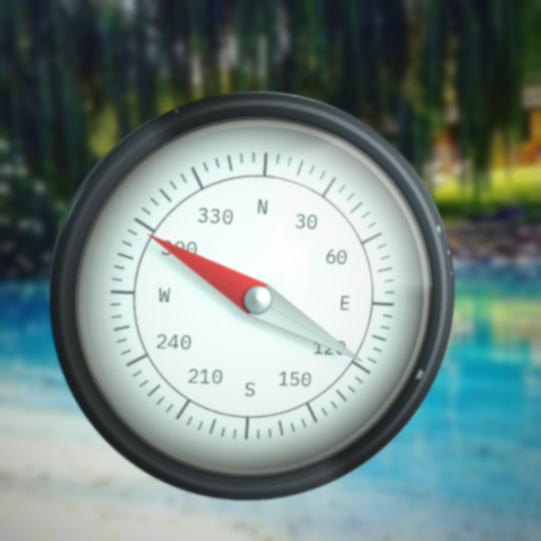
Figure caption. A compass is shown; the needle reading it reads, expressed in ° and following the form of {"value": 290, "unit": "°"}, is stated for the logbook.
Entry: {"value": 297.5, "unit": "°"}
